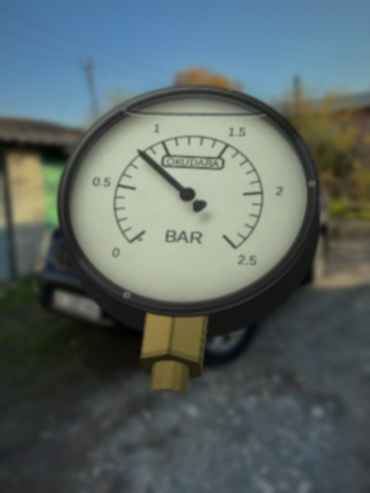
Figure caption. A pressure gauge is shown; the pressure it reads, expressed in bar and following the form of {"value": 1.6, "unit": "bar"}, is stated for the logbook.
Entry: {"value": 0.8, "unit": "bar"}
